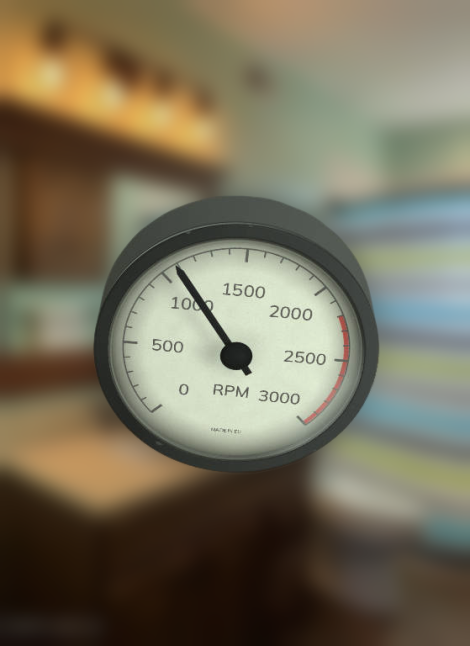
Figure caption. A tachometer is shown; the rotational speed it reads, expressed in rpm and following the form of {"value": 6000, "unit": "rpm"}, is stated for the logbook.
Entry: {"value": 1100, "unit": "rpm"}
